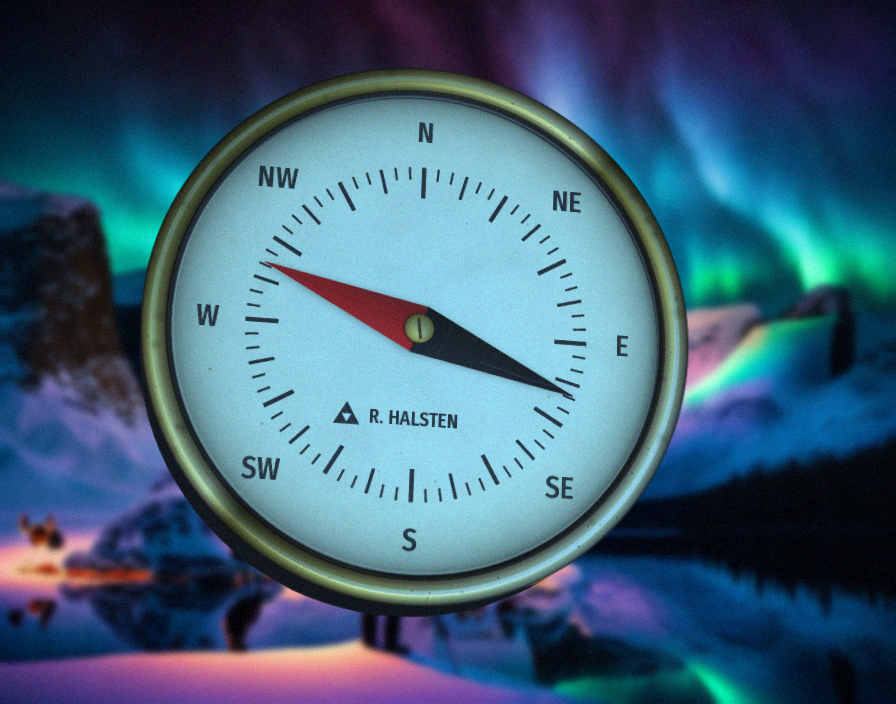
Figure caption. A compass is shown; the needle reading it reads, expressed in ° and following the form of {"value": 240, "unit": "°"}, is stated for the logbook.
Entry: {"value": 290, "unit": "°"}
